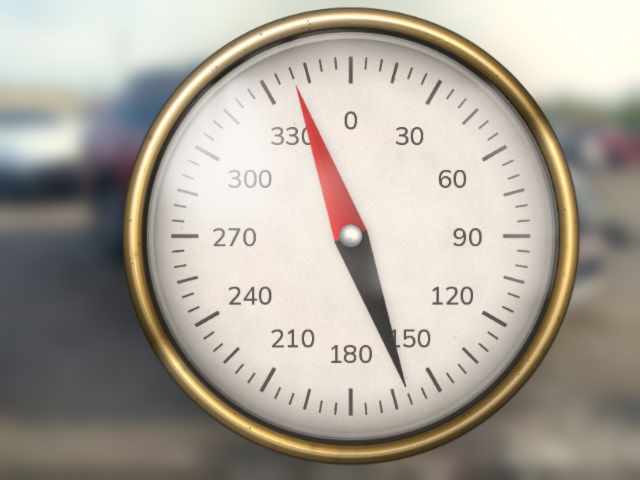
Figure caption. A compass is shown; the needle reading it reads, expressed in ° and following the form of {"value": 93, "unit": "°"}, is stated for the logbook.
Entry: {"value": 340, "unit": "°"}
